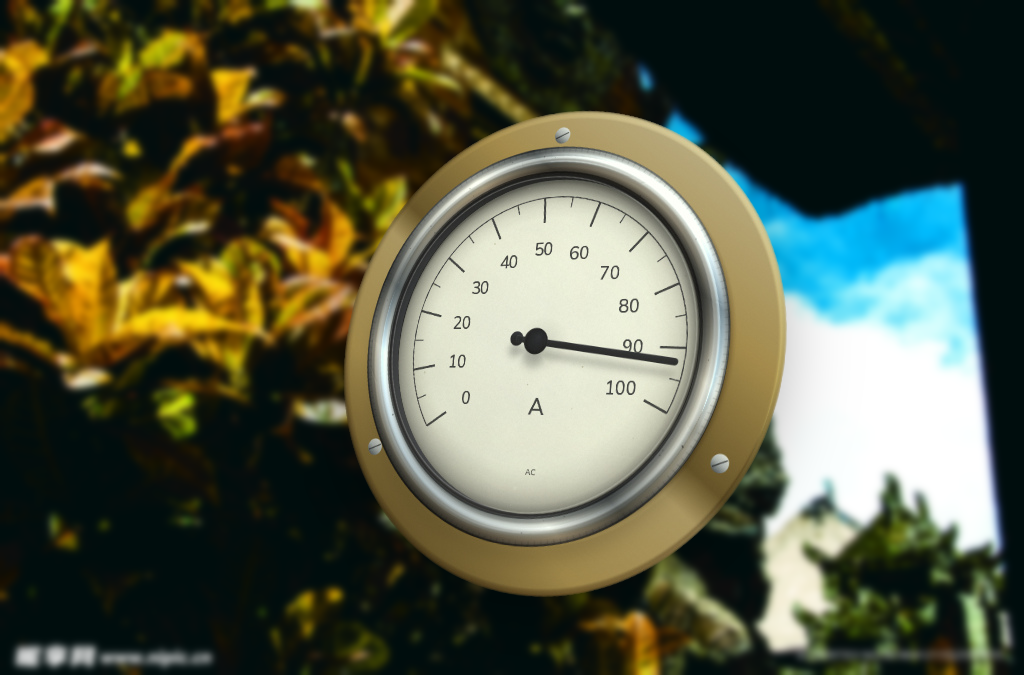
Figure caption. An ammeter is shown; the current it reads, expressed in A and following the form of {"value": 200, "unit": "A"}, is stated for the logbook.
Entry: {"value": 92.5, "unit": "A"}
